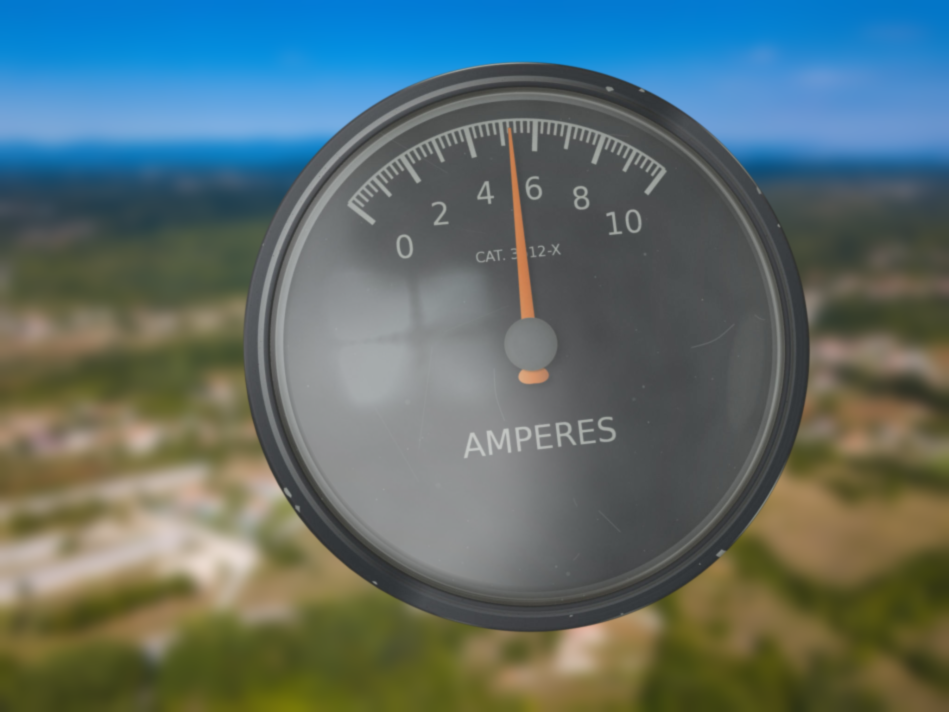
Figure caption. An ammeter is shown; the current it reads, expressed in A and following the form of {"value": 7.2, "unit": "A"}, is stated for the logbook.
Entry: {"value": 5.2, "unit": "A"}
